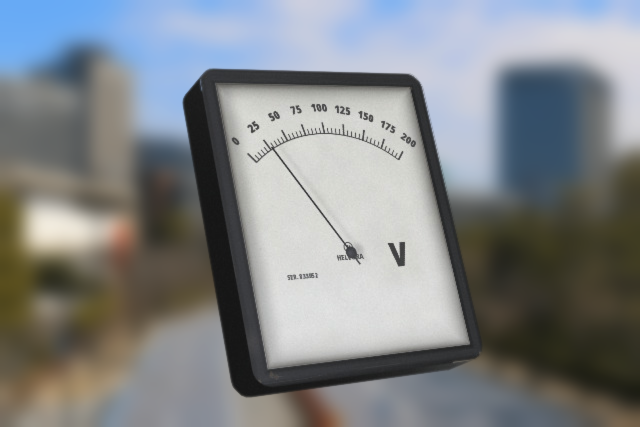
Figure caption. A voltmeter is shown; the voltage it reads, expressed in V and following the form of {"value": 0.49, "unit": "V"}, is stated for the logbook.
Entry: {"value": 25, "unit": "V"}
